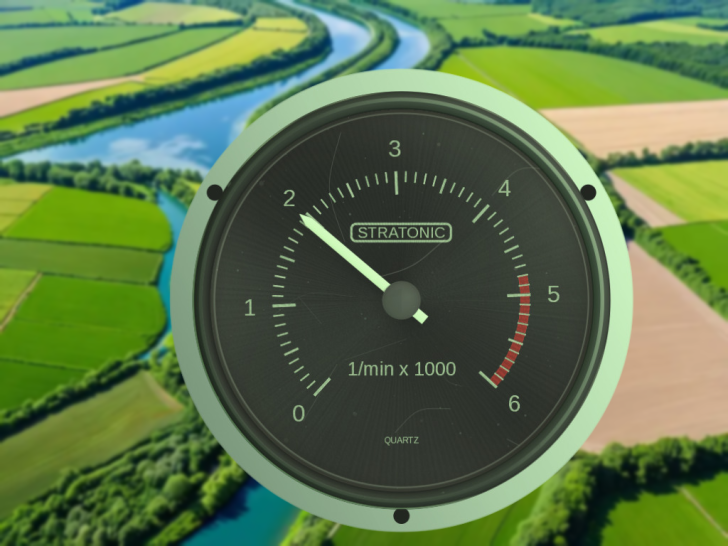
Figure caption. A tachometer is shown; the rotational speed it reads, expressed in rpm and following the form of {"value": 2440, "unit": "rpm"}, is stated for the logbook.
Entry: {"value": 1950, "unit": "rpm"}
